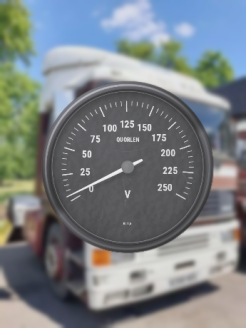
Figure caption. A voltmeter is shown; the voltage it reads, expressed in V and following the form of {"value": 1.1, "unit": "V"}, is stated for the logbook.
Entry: {"value": 5, "unit": "V"}
